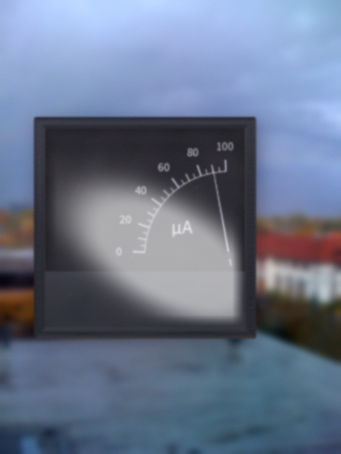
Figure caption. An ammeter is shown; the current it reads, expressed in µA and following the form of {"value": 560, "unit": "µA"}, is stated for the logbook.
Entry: {"value": 90, "unit": "µA"}
